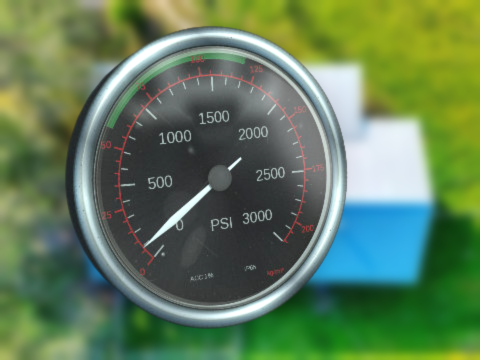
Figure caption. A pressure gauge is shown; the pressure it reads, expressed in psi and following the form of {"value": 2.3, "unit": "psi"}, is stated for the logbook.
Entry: {"value": 100, "unit": "psi"}
